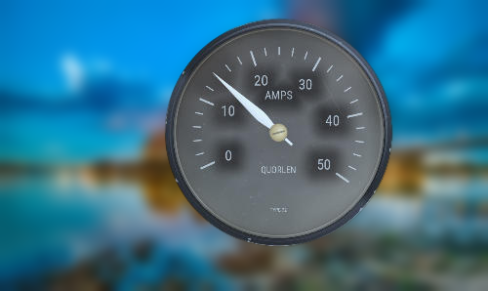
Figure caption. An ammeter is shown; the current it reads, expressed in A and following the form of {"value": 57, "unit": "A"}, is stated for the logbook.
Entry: {"value": 14, "unit": "A"}
